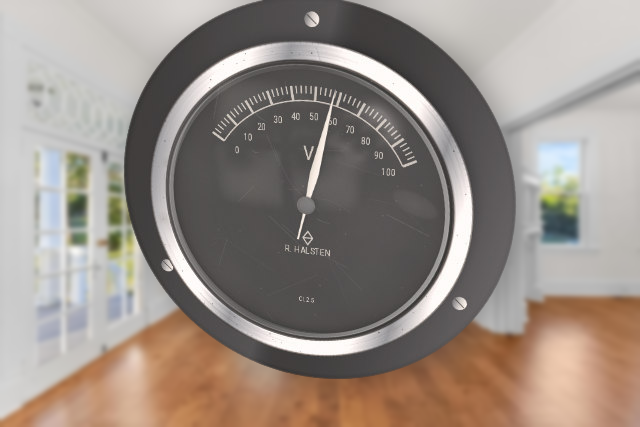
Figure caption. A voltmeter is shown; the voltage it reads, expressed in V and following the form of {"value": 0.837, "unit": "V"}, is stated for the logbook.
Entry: {"value": 58, "unit": "V"}
